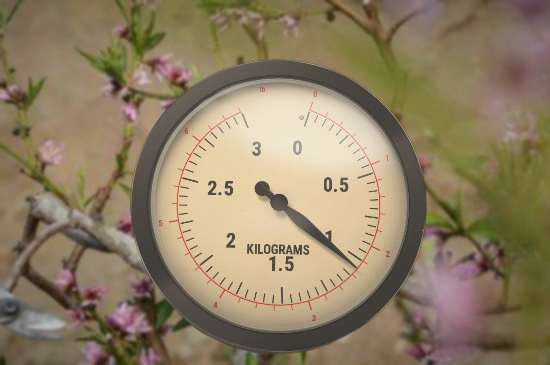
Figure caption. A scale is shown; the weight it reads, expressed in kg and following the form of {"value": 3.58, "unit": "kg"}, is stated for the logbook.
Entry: {"value": 1.05, "unit": "kg"}
